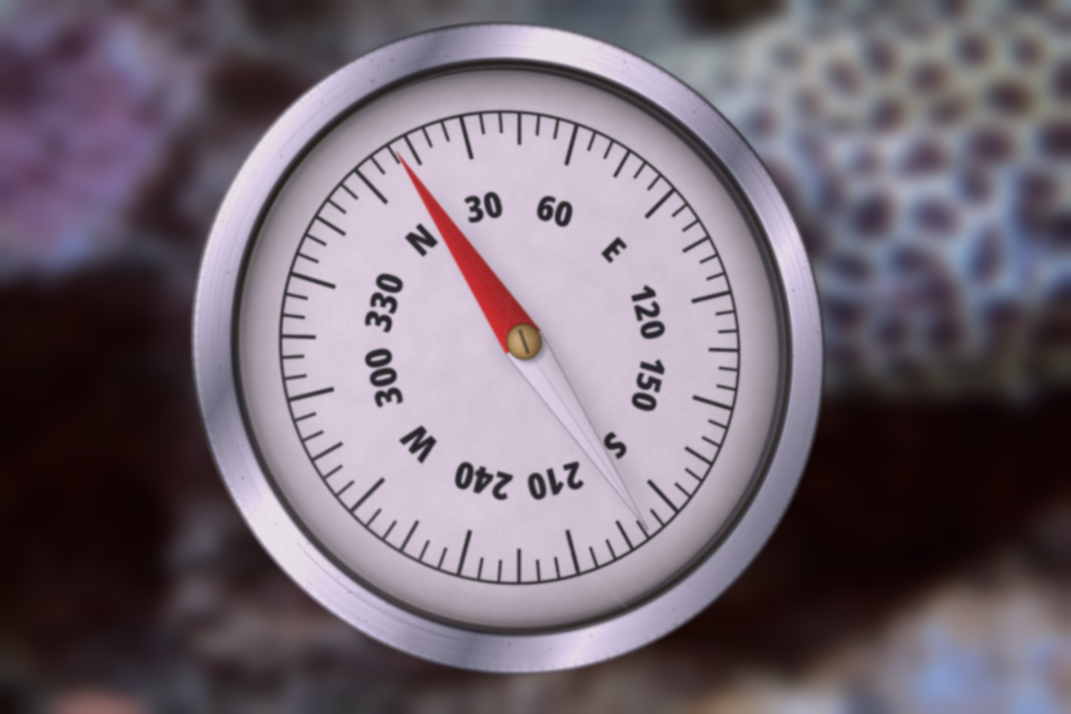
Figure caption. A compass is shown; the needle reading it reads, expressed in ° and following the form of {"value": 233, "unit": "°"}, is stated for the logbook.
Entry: {"value": 10, "unit": "°"}
